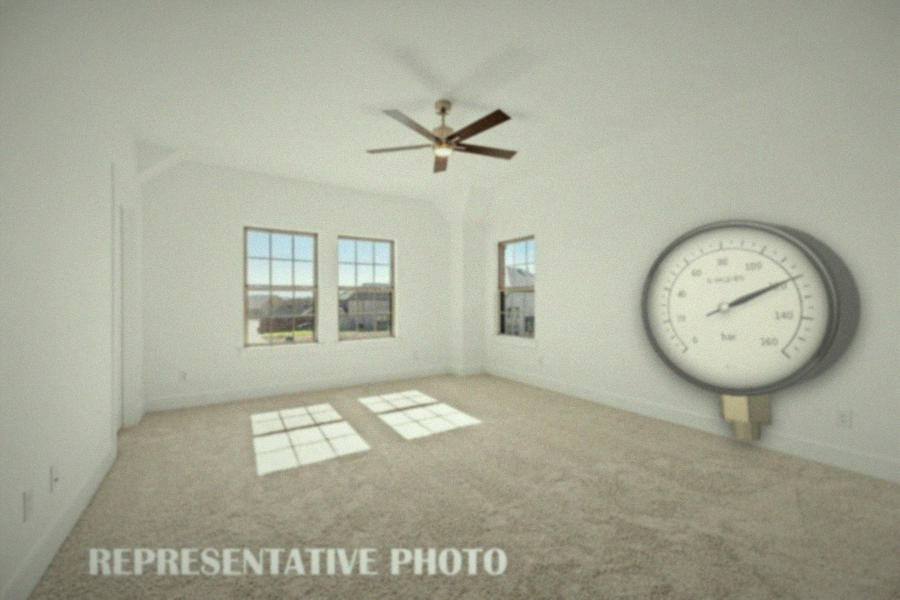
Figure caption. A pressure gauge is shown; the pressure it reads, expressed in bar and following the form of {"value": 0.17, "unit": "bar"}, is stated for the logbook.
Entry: {"value": 120, "unit": "bar"}
